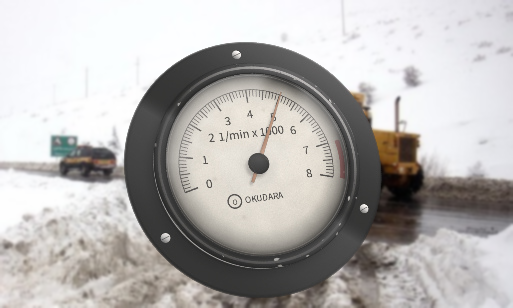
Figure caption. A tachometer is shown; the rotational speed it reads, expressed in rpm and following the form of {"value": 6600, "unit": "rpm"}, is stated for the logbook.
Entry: {"value": 5000, "unit": "rpm"}
